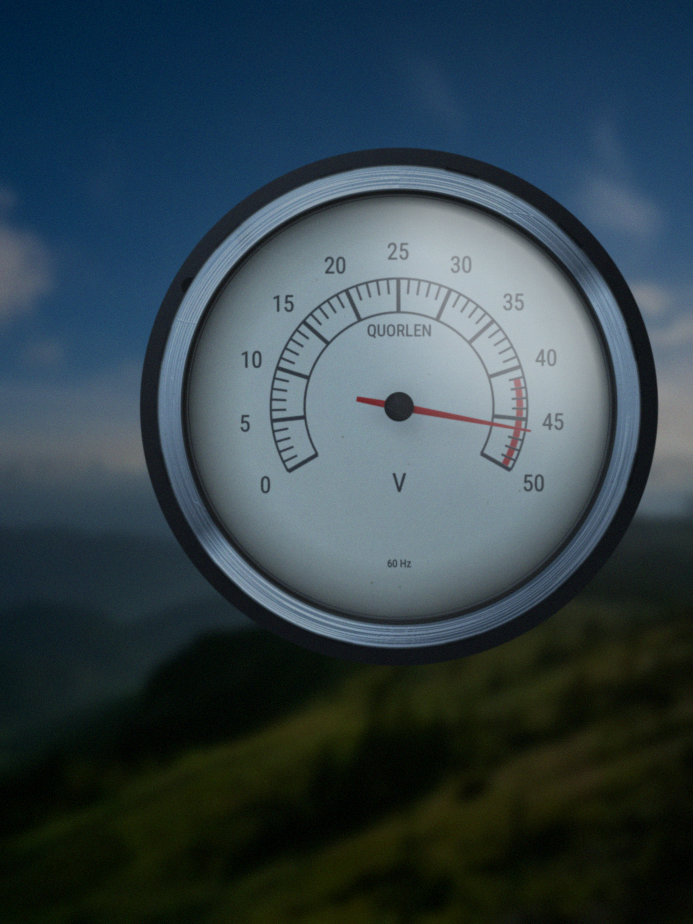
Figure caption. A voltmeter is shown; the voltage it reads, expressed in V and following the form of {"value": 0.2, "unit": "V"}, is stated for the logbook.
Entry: {"value": 46, "unit": "V"}
